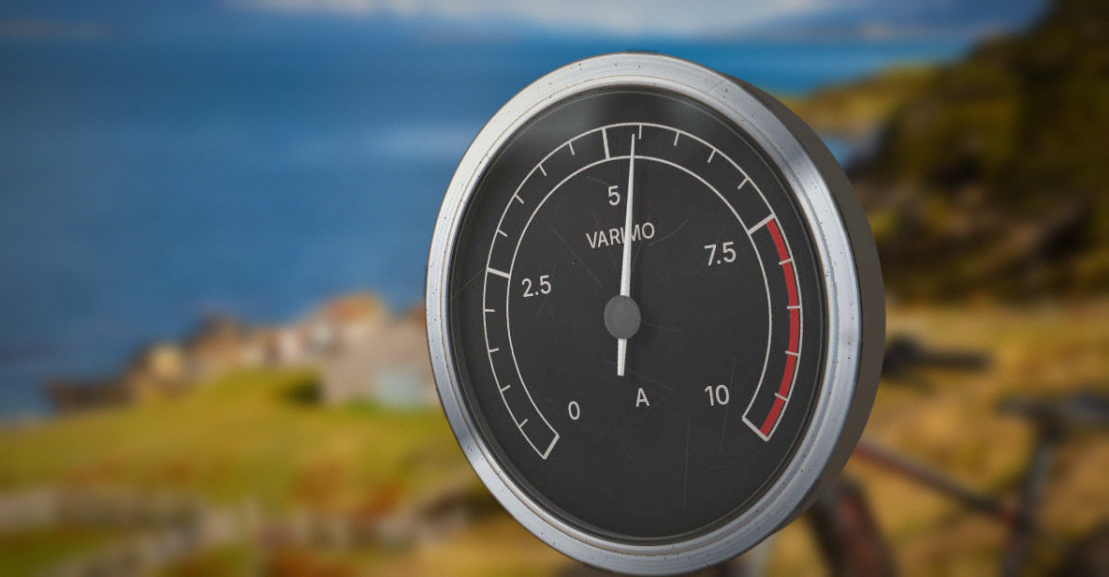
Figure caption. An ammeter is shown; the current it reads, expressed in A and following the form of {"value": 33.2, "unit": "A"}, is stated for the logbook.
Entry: {"value": 5.5, "unit": "A"}
